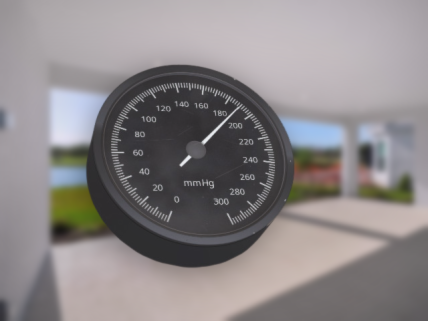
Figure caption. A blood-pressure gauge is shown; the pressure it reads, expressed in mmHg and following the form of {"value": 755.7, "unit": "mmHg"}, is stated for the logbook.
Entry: {"value": 190, "unit": "mmHg"}
